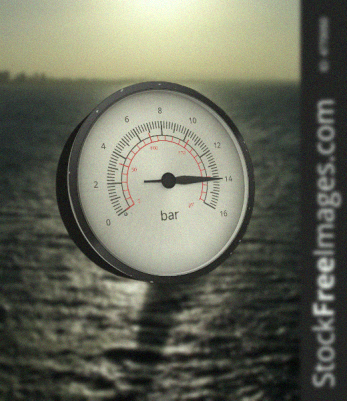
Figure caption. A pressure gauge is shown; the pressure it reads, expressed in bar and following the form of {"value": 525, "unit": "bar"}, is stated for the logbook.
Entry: {"value": 14, "unit": "bar"}
